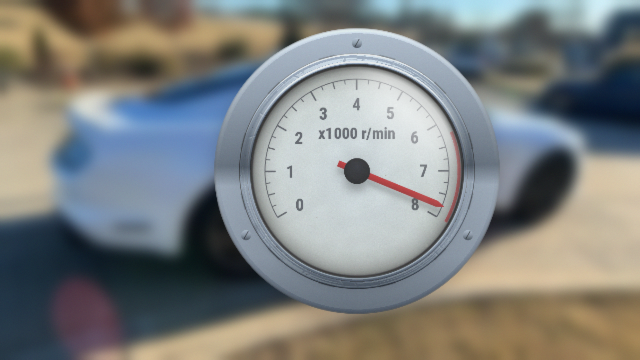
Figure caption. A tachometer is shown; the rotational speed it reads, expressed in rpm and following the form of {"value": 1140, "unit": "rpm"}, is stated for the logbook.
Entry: {"value": 7750, "unit": "rpm"}
